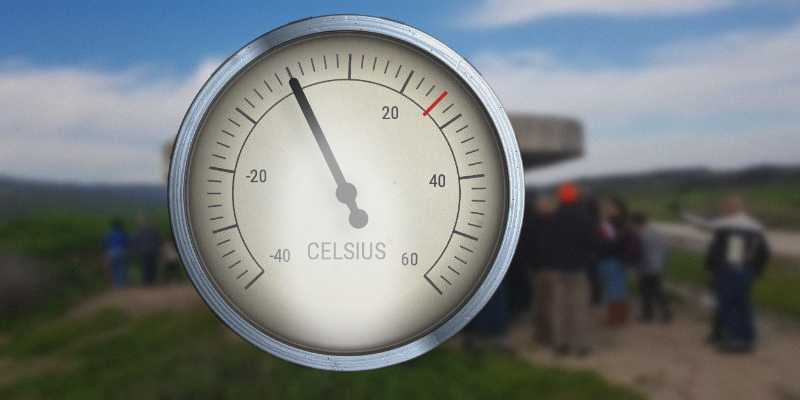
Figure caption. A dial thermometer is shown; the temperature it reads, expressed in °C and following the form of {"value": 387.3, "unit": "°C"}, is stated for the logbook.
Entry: {"value": 0, "unit": "°C"}
